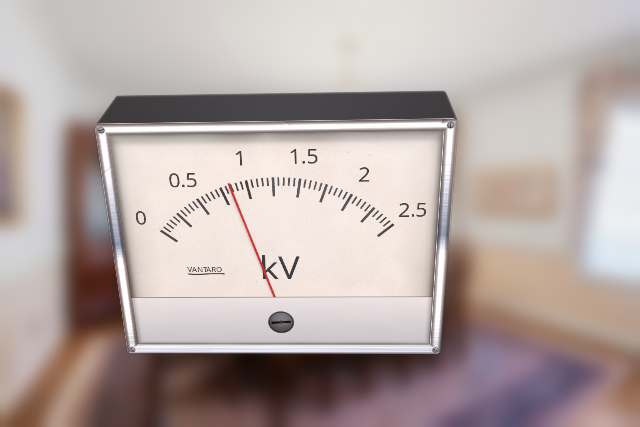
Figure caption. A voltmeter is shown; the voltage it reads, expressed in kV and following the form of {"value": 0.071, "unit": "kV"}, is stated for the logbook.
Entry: {"value": 0.85, "unit": "kV"}
